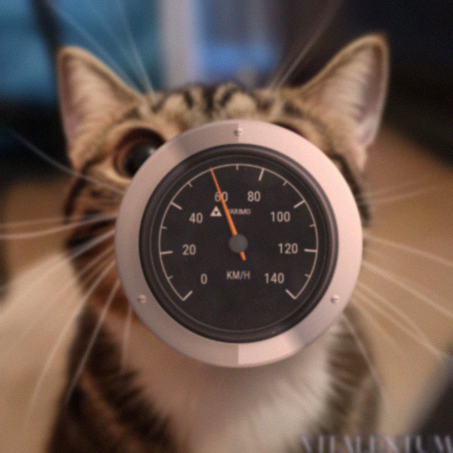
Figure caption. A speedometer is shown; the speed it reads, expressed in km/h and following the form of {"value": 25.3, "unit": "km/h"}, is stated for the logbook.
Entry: {"value": 60, "unit": "km/h"}
